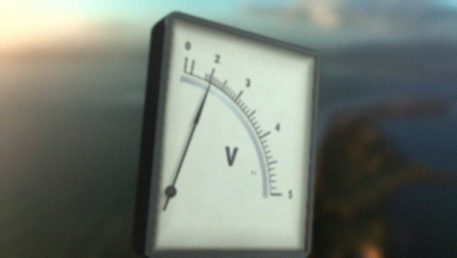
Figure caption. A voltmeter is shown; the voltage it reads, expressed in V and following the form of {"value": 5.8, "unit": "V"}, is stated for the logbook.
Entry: {"value": 2, "unit": "V"}
